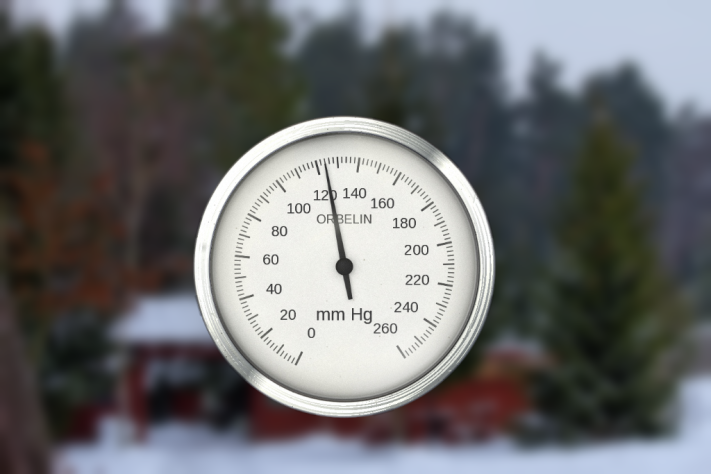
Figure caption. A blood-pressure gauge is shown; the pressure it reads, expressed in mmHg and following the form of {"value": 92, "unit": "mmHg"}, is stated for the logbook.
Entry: {"value": 124, "unit": "mmHg"}
